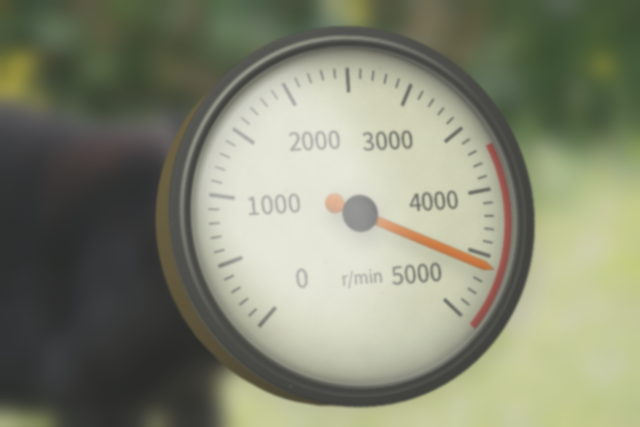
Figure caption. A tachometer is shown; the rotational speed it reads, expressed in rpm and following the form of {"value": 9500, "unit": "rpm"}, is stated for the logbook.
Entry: {"value": 4600, "unit": "rpm"}
